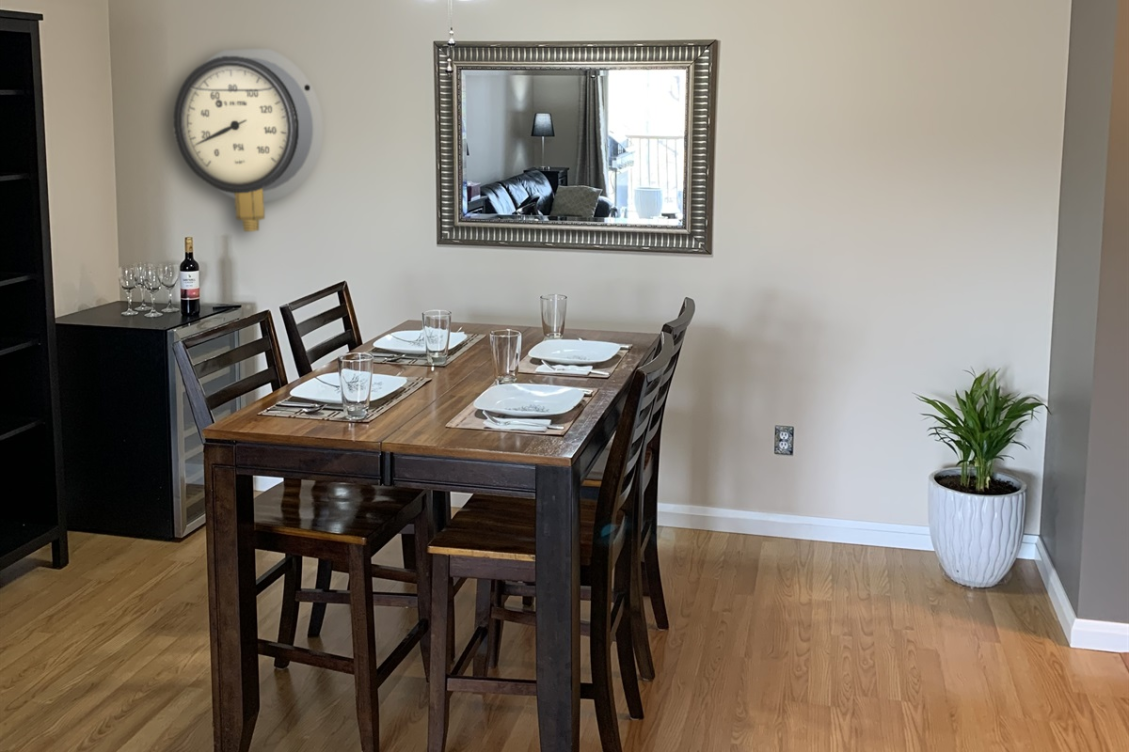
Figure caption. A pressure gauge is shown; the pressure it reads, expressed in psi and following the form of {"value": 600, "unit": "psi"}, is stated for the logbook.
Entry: {"value": 15, "unit": "psi"}
